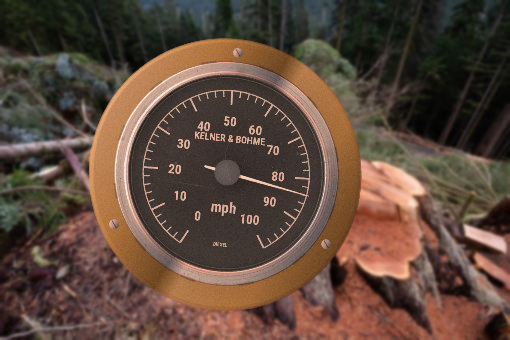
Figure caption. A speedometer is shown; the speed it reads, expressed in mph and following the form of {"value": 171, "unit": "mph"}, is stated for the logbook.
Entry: {"value": 84, "unit": "mph"}
